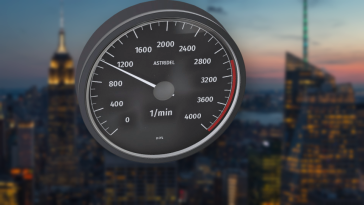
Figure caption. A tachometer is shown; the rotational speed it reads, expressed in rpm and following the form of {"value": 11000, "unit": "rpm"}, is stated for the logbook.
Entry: {"value": 1100, "unit": "rpm"}
